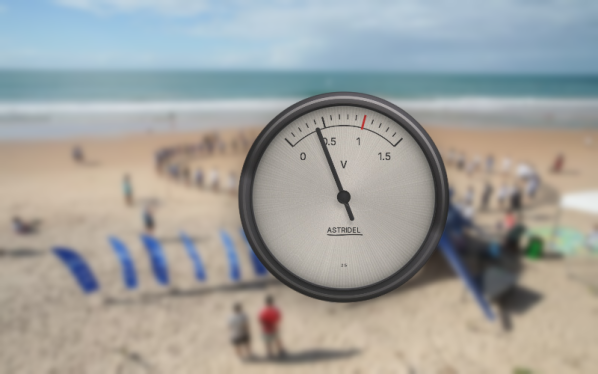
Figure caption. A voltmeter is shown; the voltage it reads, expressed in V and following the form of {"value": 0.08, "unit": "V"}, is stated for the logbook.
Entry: {"value": 0.4, "unit": "V"}
